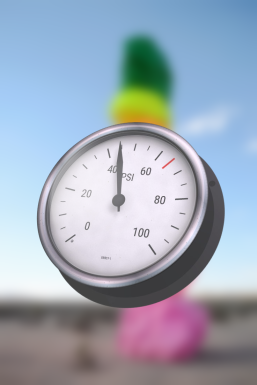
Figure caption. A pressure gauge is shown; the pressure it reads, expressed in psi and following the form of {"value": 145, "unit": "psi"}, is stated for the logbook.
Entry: {"value": 45, "unit": "psi"}
